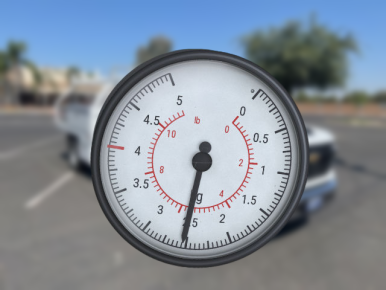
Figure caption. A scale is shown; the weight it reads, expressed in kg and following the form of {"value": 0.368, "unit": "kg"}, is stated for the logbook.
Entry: {"value": 2.55, "unit": "kg"}
